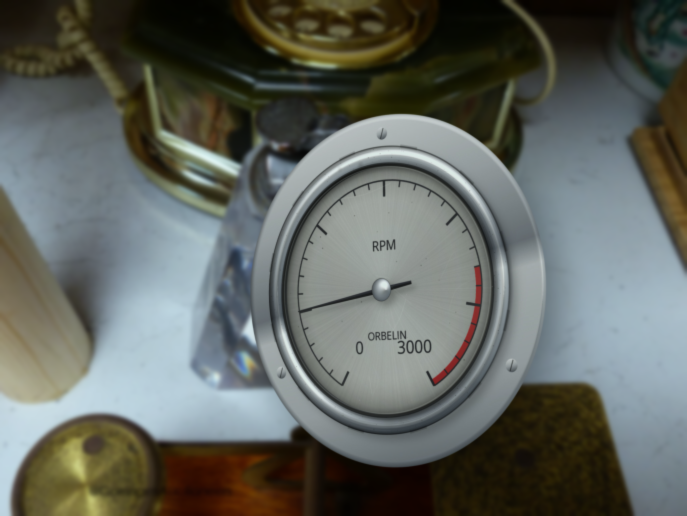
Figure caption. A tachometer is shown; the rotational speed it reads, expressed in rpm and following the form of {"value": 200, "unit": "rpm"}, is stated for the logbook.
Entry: {"value": 500, "unit": "rpm"}
